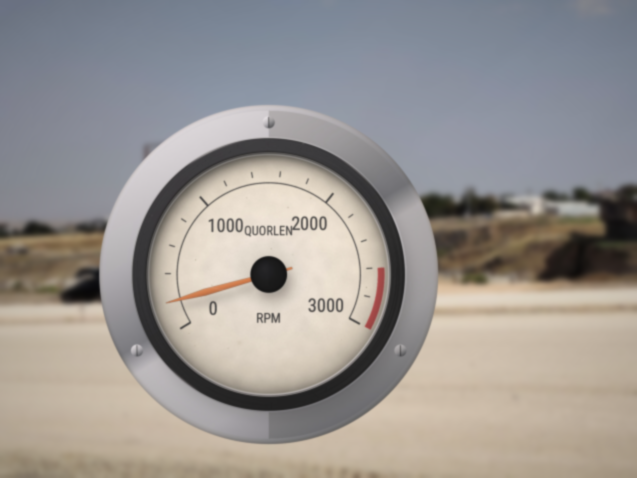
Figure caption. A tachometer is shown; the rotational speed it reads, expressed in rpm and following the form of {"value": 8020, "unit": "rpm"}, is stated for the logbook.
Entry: {"value": 200, "unit": "rpm"}
